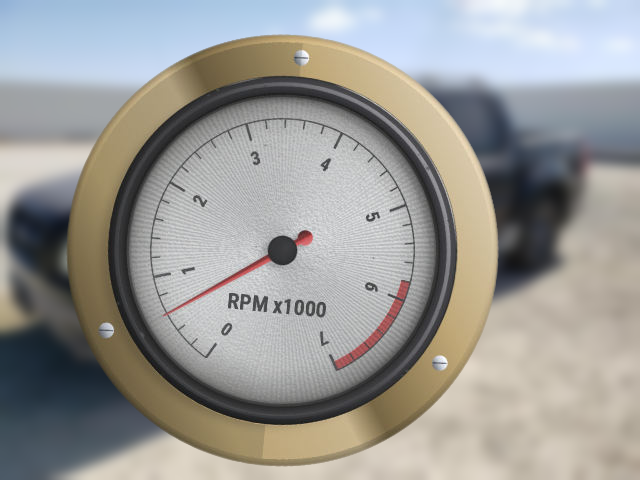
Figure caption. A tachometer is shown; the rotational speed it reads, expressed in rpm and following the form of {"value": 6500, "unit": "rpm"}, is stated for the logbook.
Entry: {"value": 600, "unit": "rpm"}
